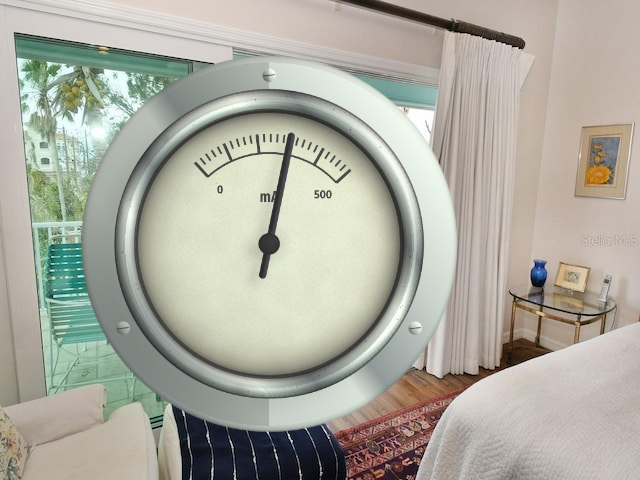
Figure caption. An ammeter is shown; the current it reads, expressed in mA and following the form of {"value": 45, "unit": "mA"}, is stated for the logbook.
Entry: {"value": 300, "unit": "mA"}
